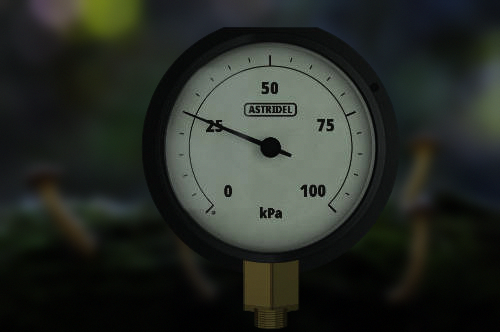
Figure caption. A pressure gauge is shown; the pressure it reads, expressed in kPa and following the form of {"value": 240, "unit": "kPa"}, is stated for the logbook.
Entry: {"value": 25, "unit": "kPa"}
